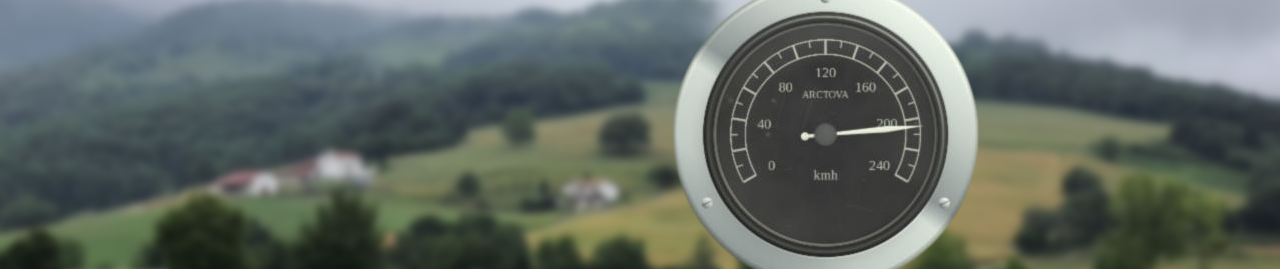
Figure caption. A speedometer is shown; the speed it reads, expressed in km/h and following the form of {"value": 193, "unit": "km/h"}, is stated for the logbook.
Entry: {"value": 205, "unit": "km/h"}
